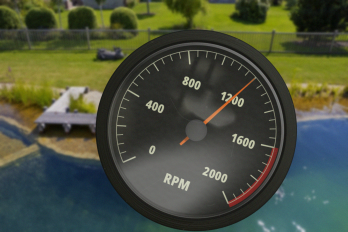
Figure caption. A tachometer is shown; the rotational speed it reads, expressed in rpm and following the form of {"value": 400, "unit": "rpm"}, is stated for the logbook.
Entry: {"value": 1200, "unit": "rpm"}
